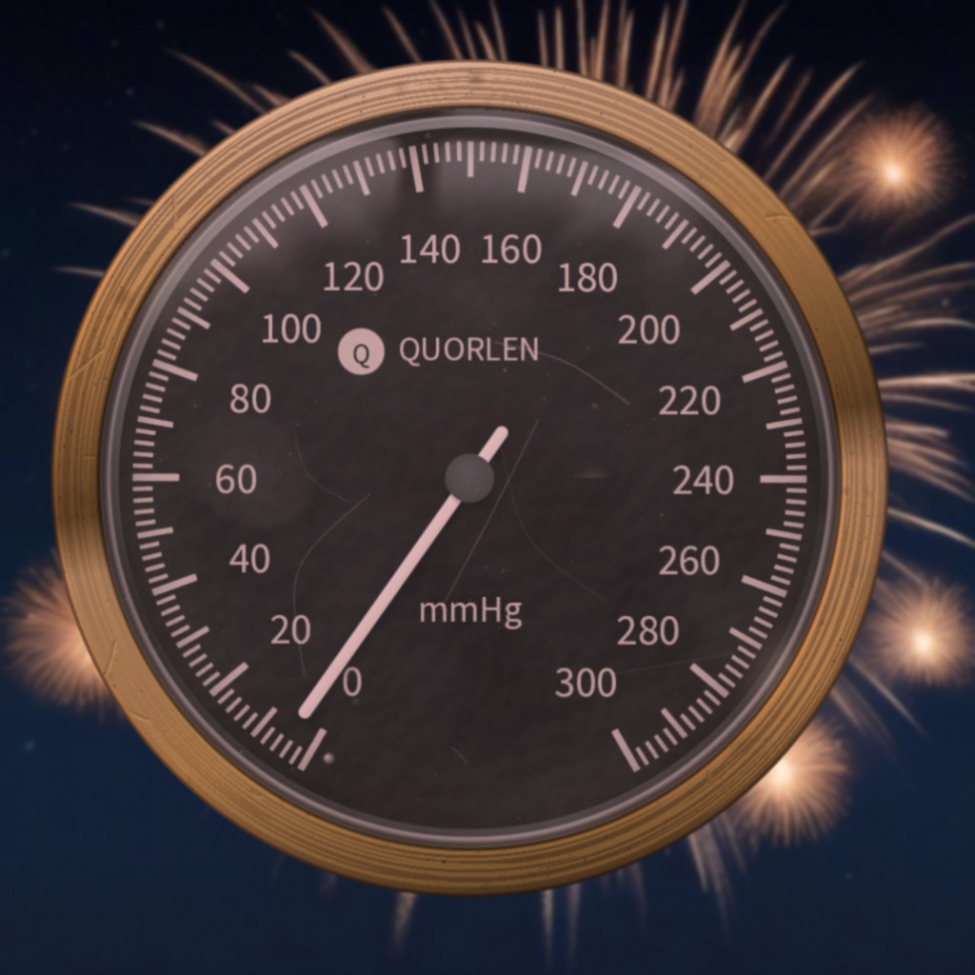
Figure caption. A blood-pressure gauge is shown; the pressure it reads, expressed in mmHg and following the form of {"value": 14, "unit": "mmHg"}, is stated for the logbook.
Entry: {"value": 5, "unit": "mmHg"}
